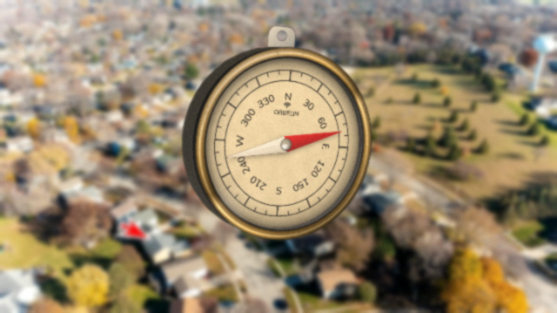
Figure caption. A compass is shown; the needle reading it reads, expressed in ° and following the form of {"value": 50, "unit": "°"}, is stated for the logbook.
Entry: {"value": 75, "unit": "°"}
